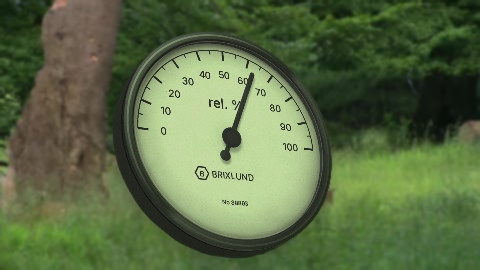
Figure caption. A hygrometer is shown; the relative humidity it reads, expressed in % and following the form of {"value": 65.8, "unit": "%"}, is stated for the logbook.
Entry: {"value": 62.5, "unit": "%"}
